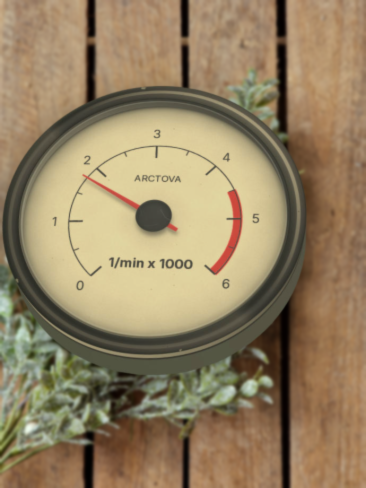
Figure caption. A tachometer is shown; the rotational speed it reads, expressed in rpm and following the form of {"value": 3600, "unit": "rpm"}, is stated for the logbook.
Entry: {"value": 1750, "unit": "rpm"}
